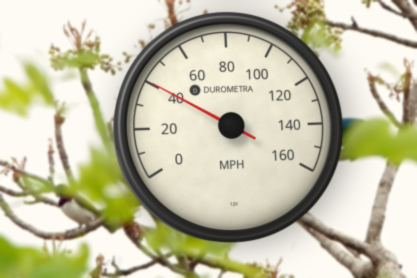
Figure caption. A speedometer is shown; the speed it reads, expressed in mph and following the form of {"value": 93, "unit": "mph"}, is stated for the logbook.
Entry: {"value": 40, "unit": "mph"}
